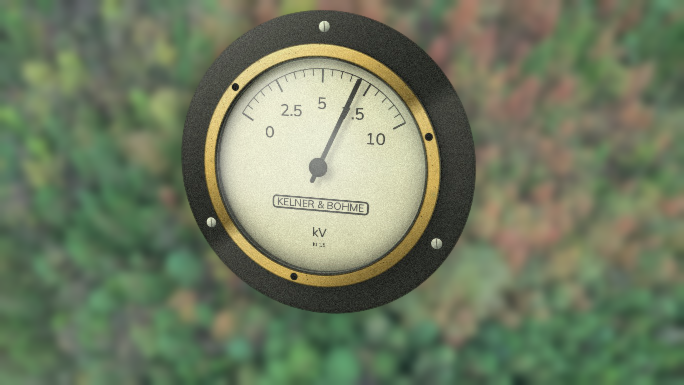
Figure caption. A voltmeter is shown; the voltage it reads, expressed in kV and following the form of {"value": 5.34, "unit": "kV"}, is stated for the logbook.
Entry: {"value": 7, "unit": "kV"}
